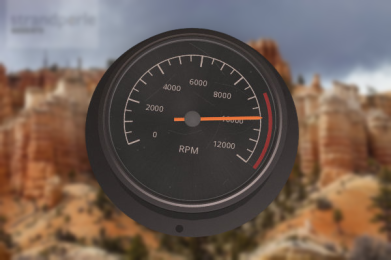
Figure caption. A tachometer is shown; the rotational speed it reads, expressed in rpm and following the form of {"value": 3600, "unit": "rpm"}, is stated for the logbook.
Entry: {"value": 10000, "unit": "rpm"}
